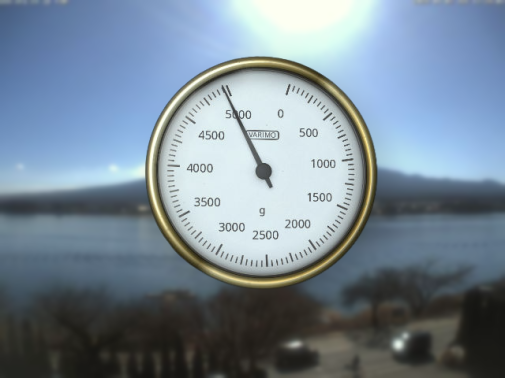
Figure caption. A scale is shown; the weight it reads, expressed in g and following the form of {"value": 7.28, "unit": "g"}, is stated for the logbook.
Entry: {"value": 4950, "unit": "g"}
